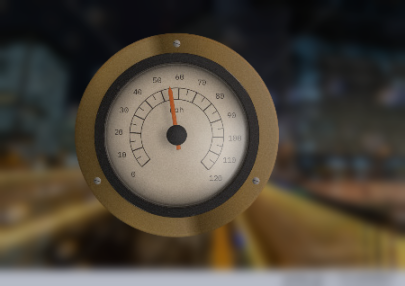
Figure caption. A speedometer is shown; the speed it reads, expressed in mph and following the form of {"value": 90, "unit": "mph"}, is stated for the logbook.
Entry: {"value": 55, "unit": "mph"}
